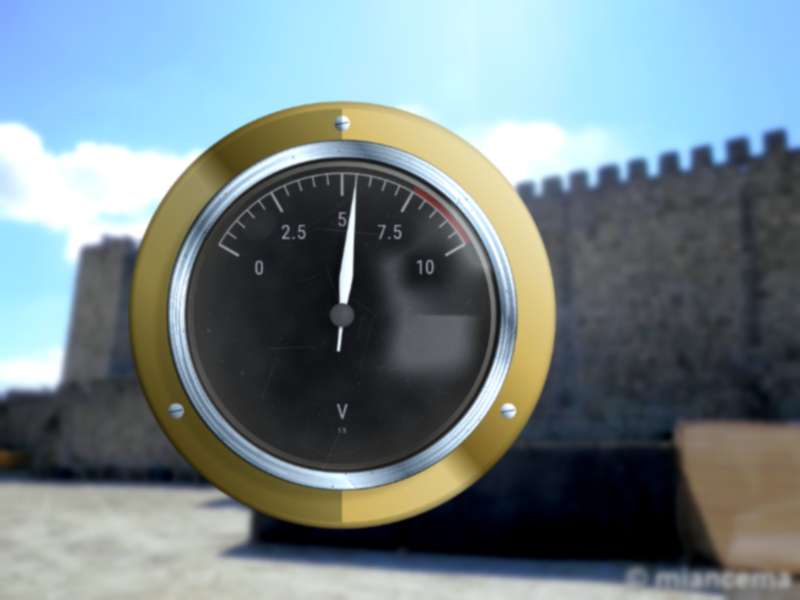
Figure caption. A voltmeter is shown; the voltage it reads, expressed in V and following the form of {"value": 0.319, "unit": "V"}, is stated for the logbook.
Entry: {"value": 5.5, "unit": "V"}
